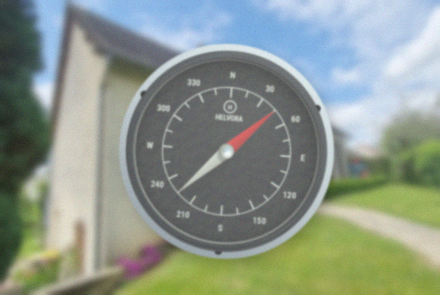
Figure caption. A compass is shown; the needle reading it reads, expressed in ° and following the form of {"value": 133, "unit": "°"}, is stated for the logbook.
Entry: {"value": 45, "unit": "°"}
